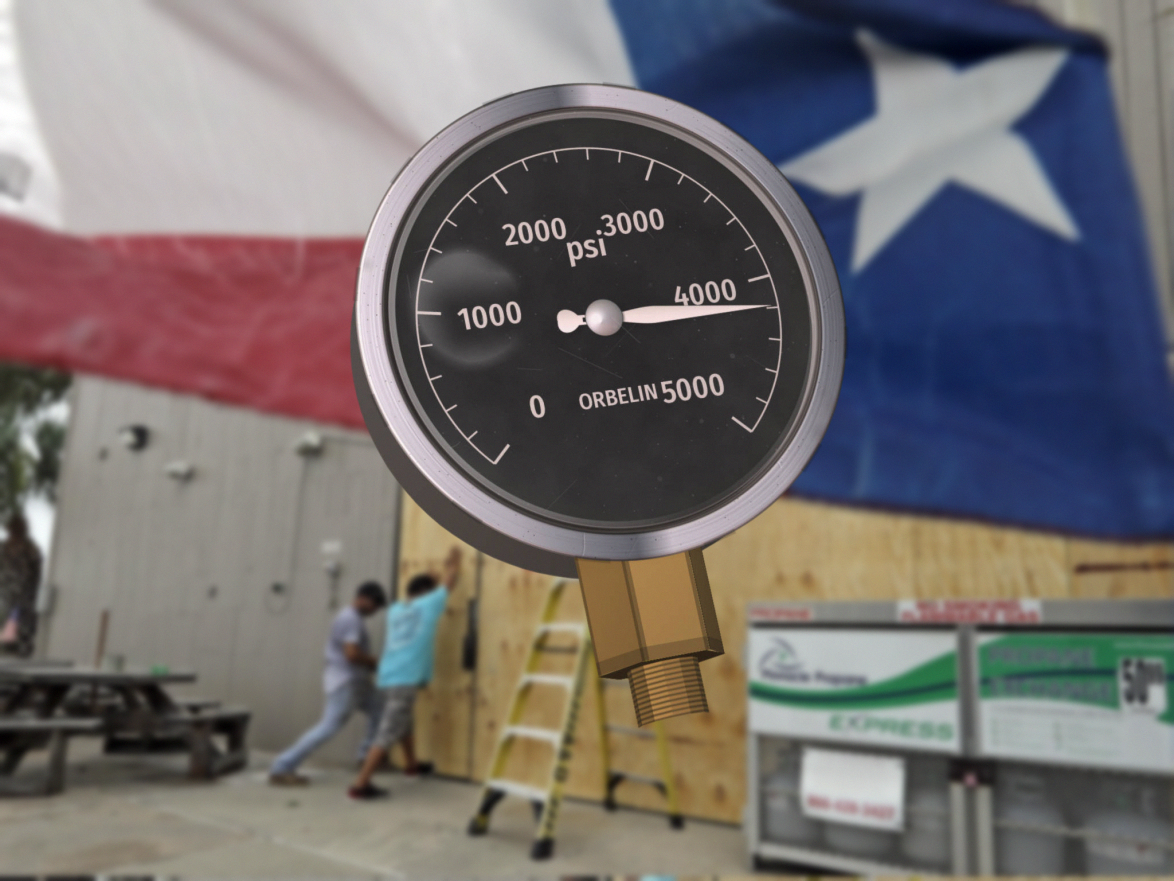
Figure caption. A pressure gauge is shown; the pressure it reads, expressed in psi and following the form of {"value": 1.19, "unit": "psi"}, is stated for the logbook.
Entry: {"value": 4200, "unit": "psi"}
